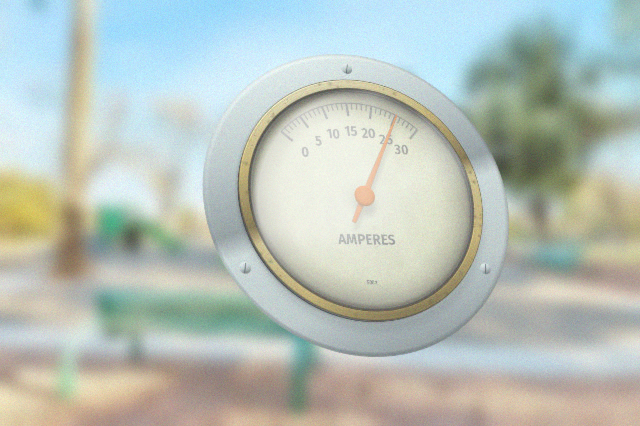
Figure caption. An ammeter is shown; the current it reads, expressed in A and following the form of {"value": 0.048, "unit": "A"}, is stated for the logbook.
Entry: {"value": 25, "unit": "A"}
